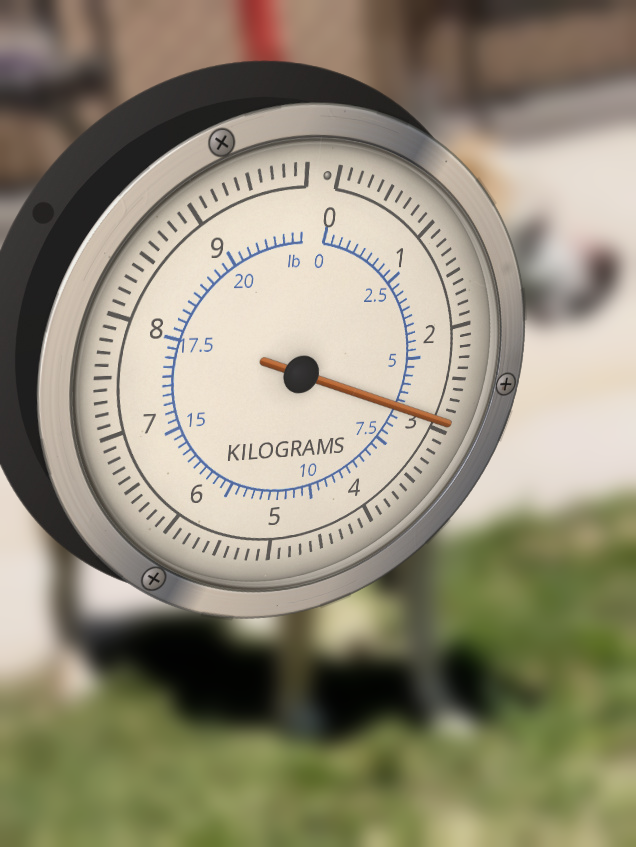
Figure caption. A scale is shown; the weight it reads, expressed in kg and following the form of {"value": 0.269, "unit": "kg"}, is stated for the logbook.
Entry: {"value": 2.9, "unit": "kg"}
